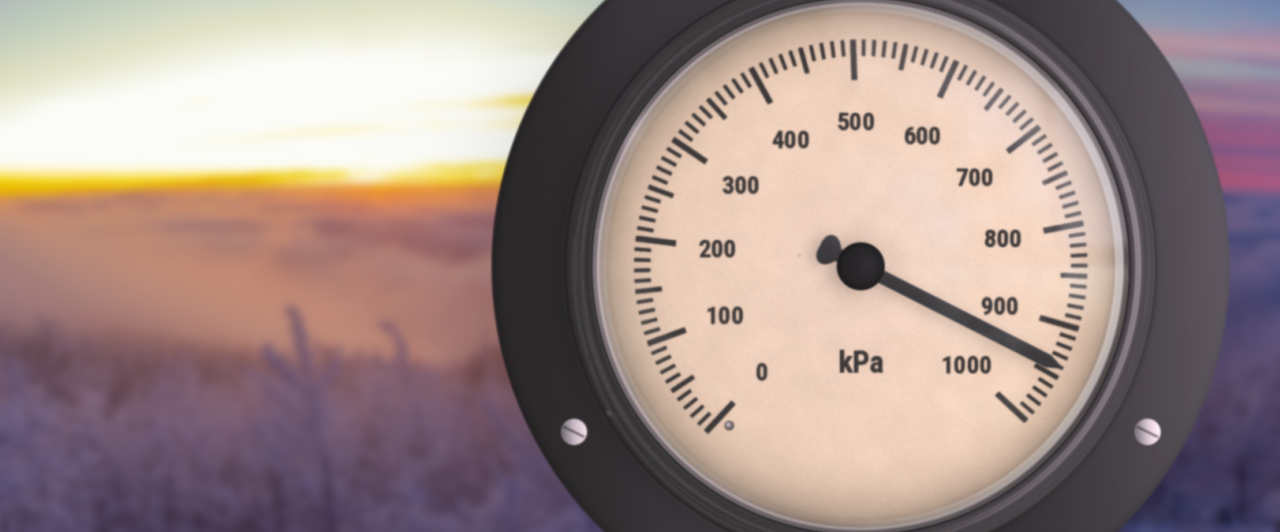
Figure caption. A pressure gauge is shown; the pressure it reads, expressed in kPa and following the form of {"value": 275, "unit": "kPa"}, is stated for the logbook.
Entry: {"value": 940, "unit": "kPa"}
